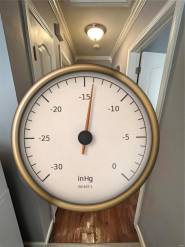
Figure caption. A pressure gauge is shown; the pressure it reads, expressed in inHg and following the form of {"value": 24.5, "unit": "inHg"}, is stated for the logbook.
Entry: {"value": -14, "unit": "inHg"}
